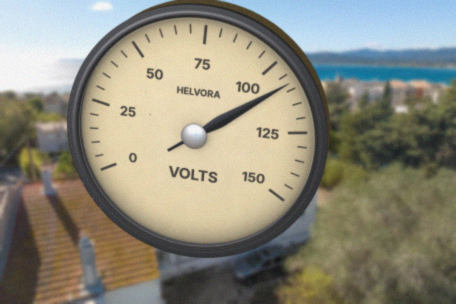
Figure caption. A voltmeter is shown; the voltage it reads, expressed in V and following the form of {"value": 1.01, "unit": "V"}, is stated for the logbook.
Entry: {"value": 107.5, "unit": "V"}
